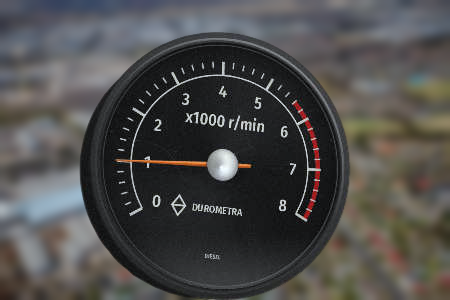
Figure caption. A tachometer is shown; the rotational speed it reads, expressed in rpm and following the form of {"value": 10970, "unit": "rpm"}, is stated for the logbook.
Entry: {"value": 1000, "unit": "rpm"}
